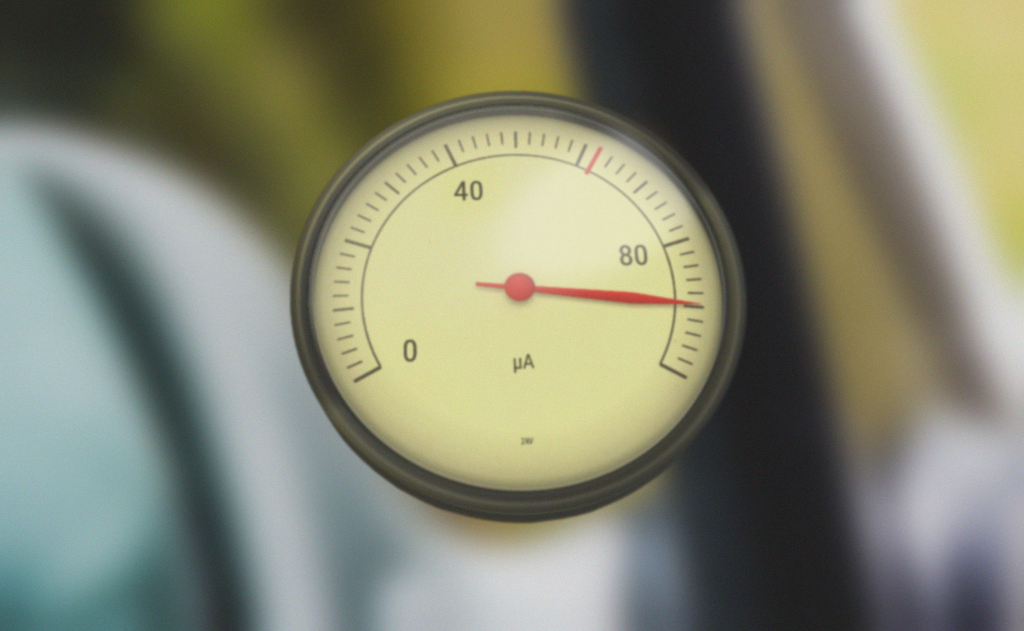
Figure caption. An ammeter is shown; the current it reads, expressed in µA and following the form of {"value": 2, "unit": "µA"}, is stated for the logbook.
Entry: {"value": 90, "unit": "µA"}
